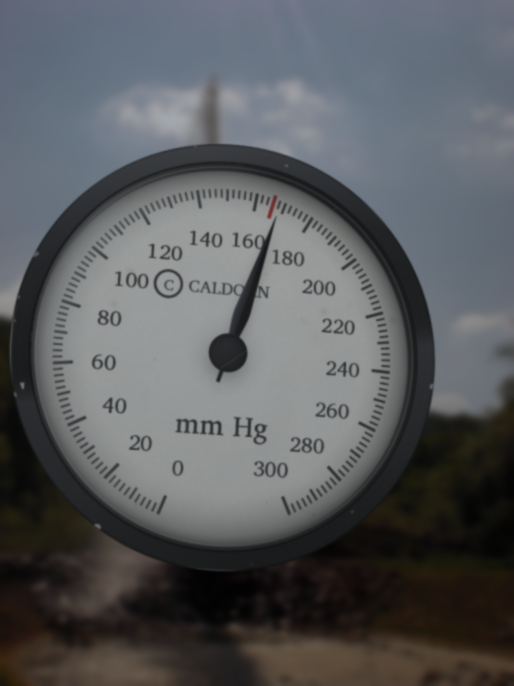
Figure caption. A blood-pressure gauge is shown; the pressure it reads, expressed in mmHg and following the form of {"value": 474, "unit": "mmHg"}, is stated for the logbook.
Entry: {"value": 168, "unit": "mmHg"}
